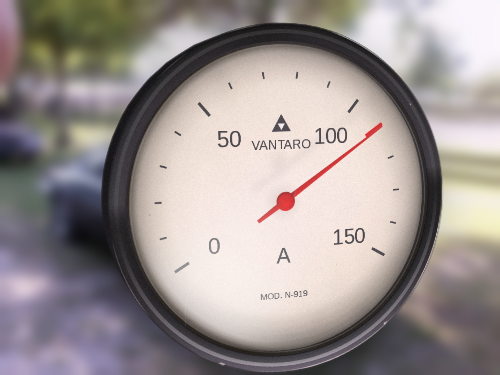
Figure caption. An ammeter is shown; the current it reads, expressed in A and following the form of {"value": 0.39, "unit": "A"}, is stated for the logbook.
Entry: {"value": 110, "unit": "A"}
